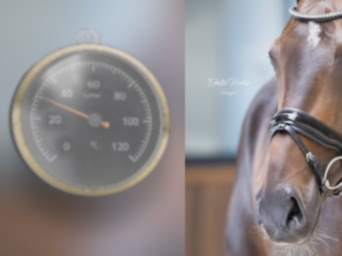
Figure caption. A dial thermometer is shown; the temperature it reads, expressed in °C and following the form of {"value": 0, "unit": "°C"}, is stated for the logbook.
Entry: {"value": 30, "unit": "°C"}
